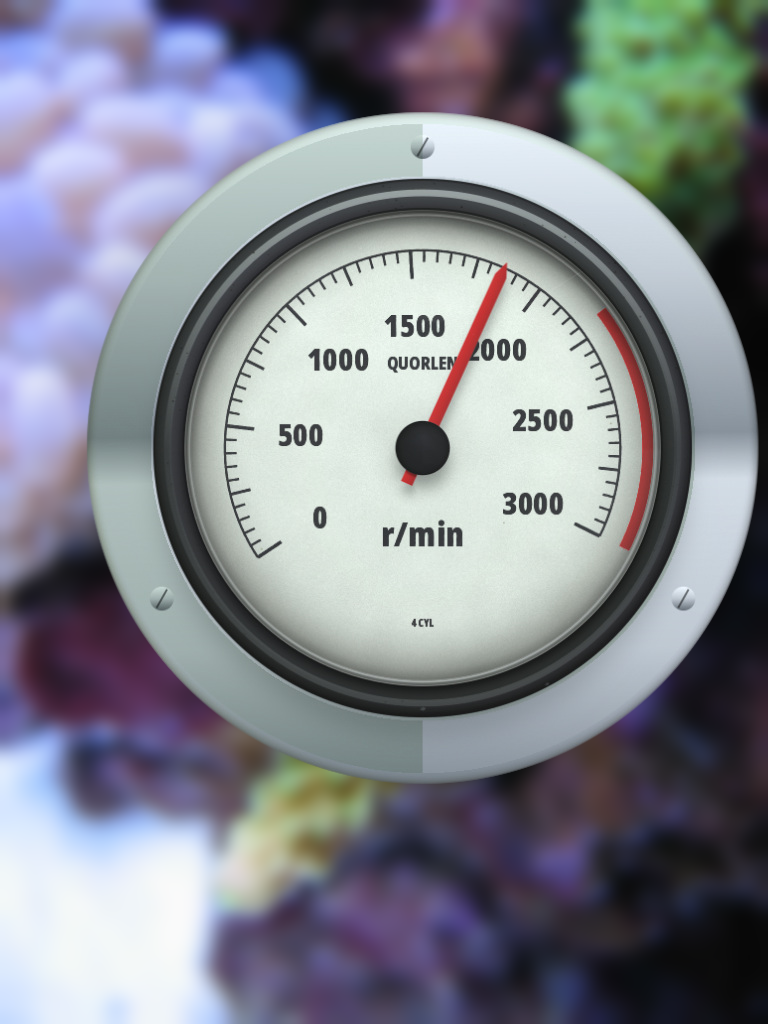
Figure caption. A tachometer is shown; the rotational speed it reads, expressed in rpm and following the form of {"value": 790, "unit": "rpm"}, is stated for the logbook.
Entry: {"value": 1850, "unit": "rpm"}
